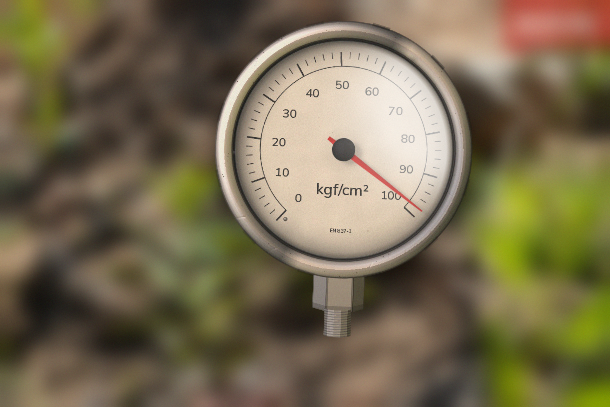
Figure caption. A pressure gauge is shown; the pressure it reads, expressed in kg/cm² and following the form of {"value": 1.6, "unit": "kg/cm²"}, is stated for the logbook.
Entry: {"value": 98, "unit": "kg/cm²"}
